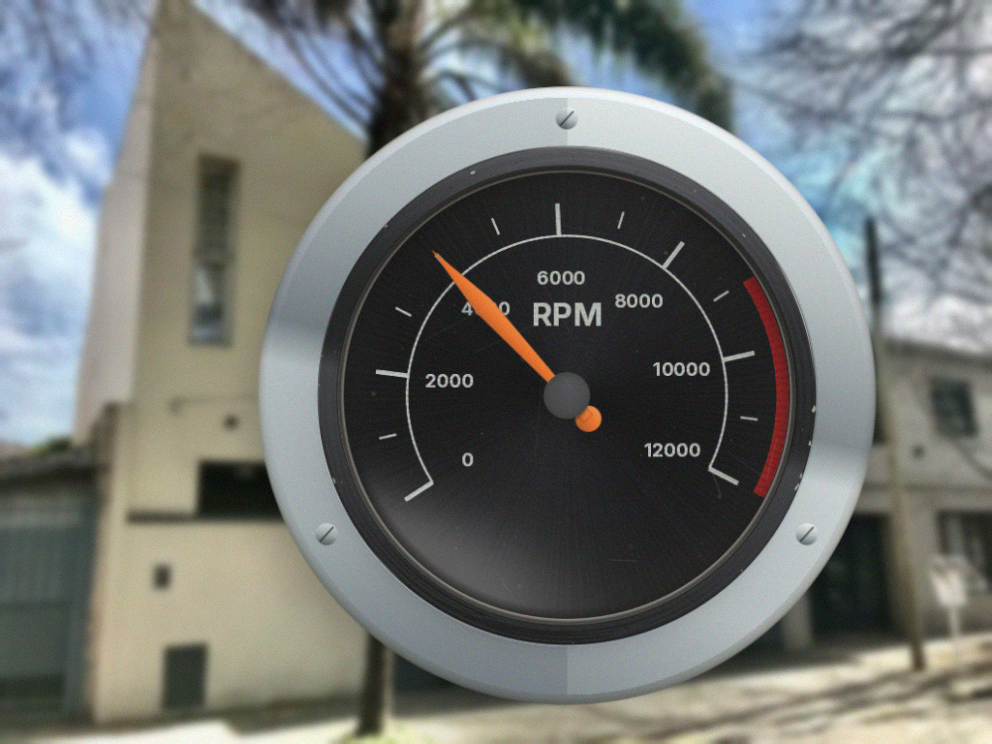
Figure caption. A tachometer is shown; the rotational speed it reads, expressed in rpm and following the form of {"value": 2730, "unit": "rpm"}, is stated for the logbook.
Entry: {"value": 4000, "unit": "rpm"}
